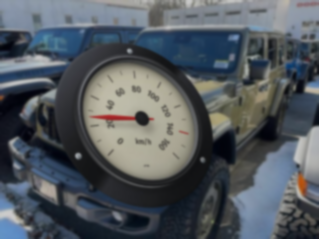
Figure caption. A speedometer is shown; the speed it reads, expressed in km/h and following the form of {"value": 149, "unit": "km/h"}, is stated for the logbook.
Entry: {"value": 25, "unit": "km/h"}
